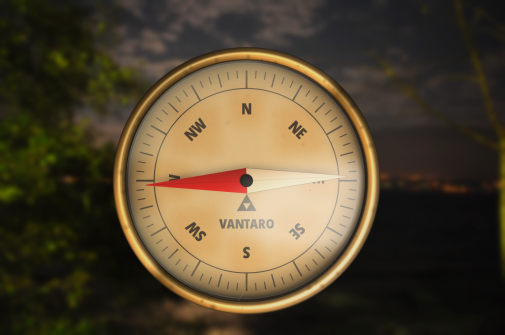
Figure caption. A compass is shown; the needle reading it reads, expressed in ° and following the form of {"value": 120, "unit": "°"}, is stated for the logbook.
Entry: {"value": 267.5, "unit": "°"}
